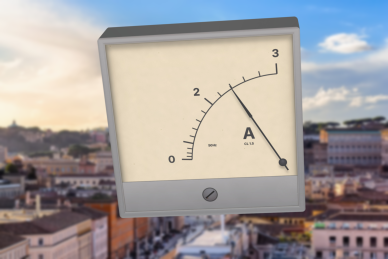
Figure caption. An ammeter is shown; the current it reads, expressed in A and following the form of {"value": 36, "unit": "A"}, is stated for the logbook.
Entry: {"value": 2.4, "unit": "A"}
